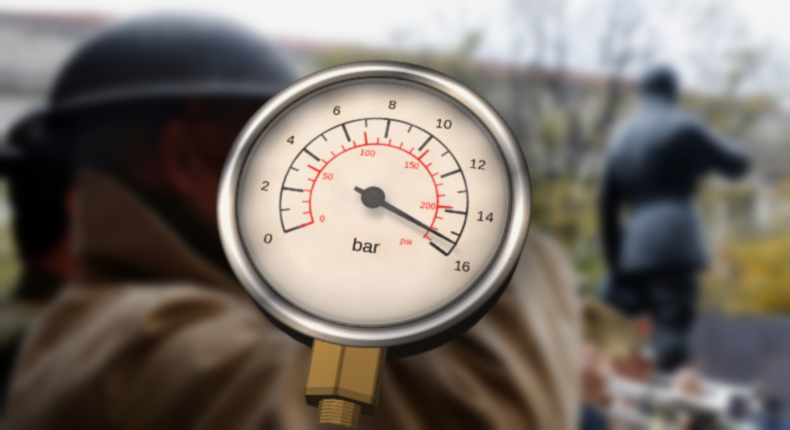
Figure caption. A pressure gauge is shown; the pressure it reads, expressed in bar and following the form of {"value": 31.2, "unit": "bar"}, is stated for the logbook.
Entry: {"value": 15.5, "unit": "bar"}
